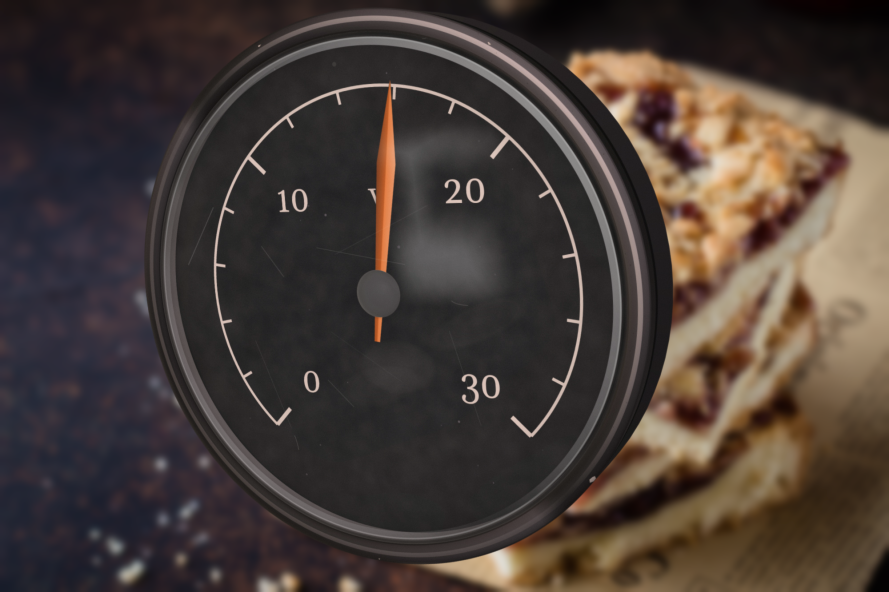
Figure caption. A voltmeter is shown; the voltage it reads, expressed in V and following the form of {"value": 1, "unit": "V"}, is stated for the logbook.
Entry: {"value": 16, "unit": "V"}
